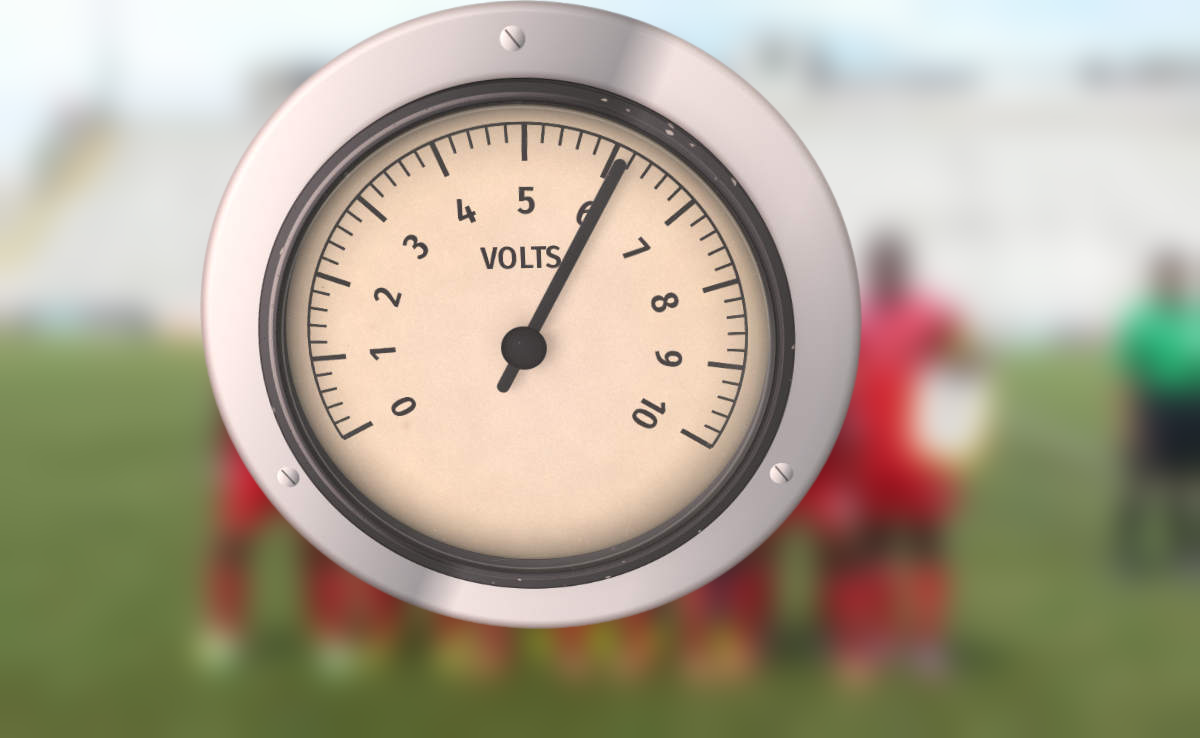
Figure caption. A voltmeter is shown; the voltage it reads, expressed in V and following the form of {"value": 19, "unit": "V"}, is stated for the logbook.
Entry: {"value": 6.1, "unit": "V"}
